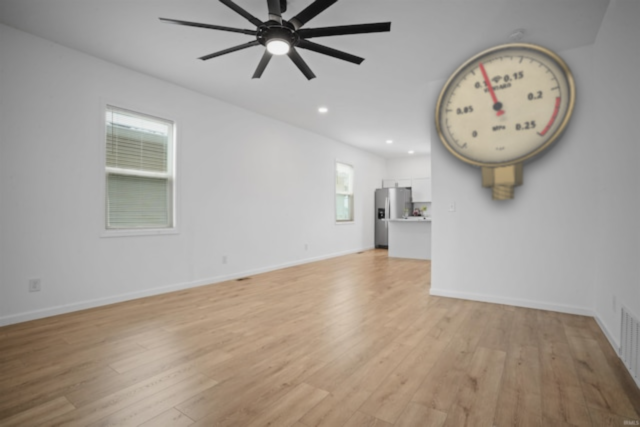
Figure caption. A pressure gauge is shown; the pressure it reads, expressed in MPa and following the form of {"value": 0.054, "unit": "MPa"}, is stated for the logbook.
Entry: {"value": 0.11, "unit": "MPa"}
